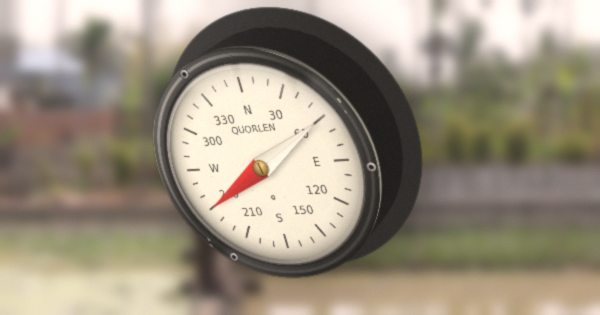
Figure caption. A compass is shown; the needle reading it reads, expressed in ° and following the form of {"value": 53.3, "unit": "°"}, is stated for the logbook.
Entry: {"value": 240, "unit": "°"}
